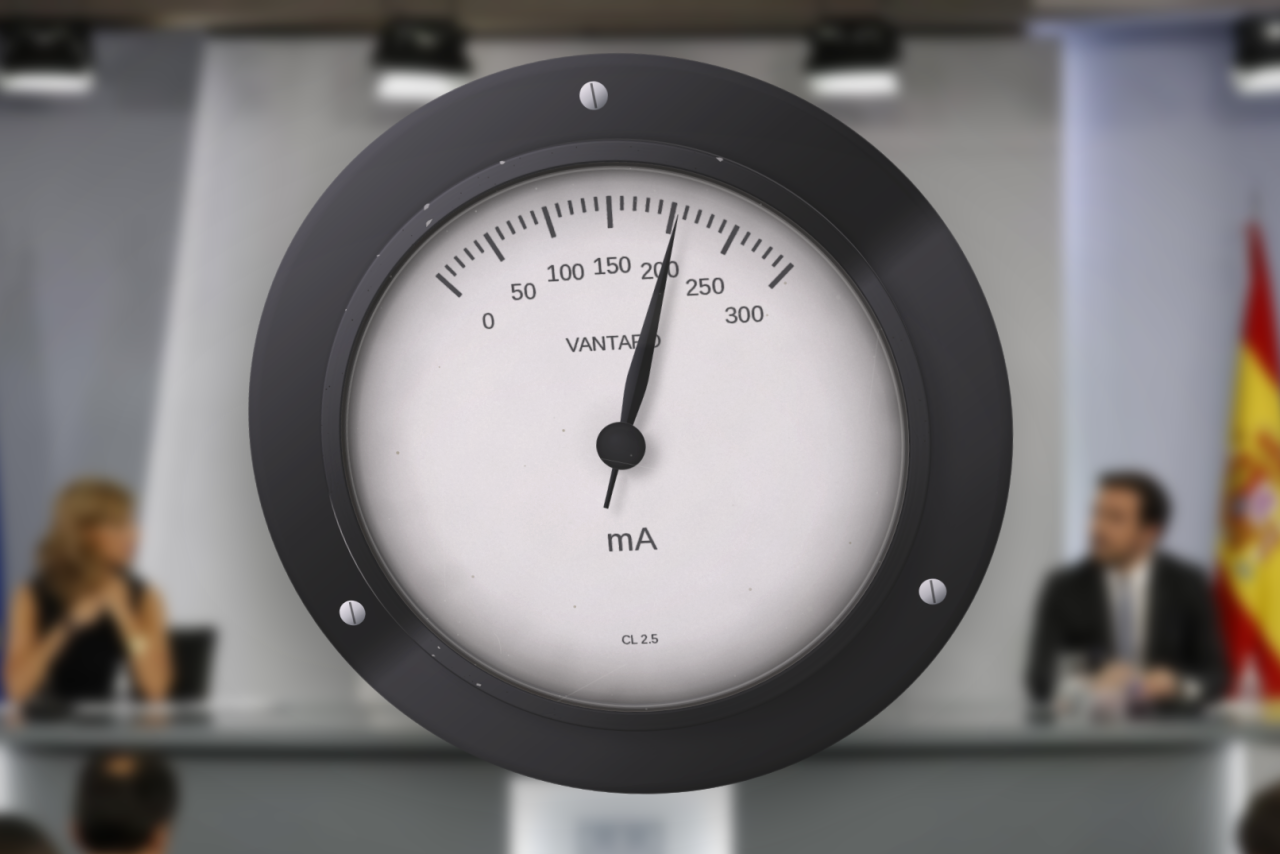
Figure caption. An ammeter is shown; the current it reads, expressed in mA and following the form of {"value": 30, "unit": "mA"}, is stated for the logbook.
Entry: {"value": 205, "unit": "mA"}
